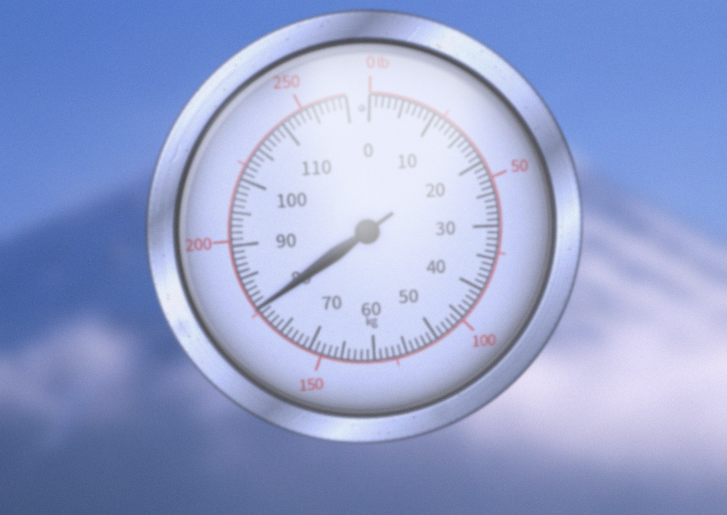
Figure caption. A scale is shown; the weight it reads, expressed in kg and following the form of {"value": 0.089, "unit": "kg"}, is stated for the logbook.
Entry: {"value": 80, "unit": "kg"}
